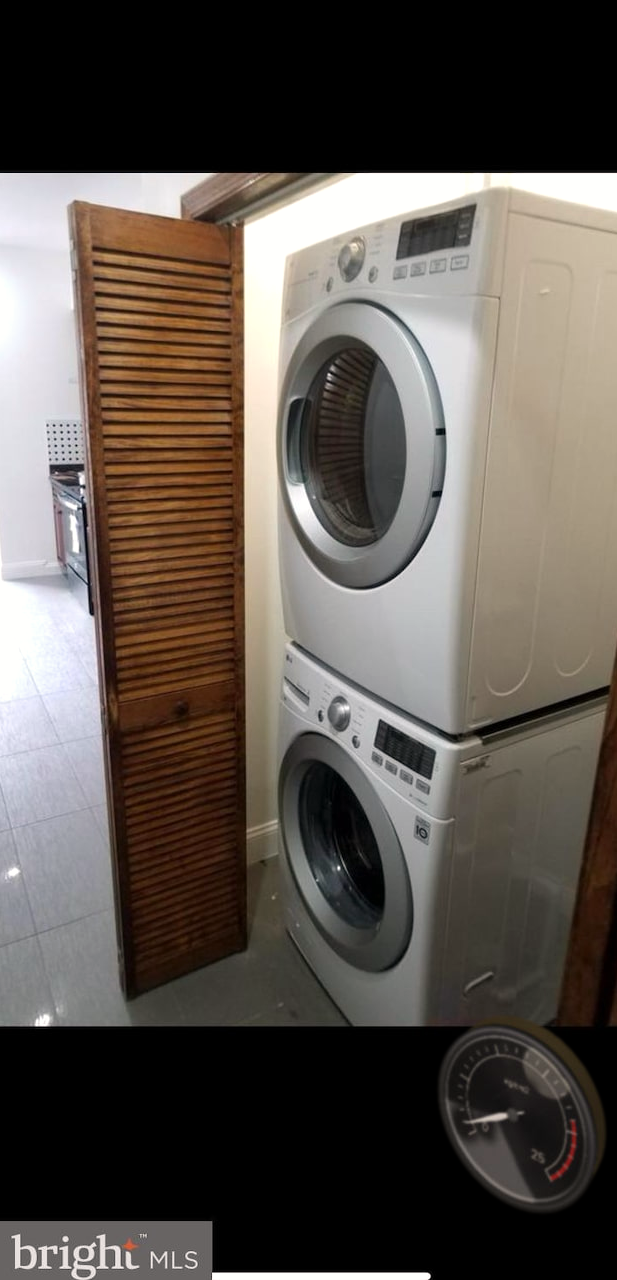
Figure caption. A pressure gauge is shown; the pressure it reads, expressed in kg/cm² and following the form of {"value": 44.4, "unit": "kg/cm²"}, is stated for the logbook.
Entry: {"value": 1, "unit": "kg/cm²"}
